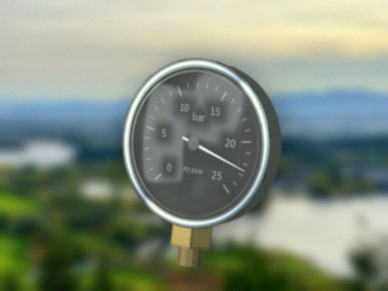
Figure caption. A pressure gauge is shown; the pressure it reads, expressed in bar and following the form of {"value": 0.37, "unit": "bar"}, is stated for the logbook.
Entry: {"value": 22.5, "unit": "bar"}
